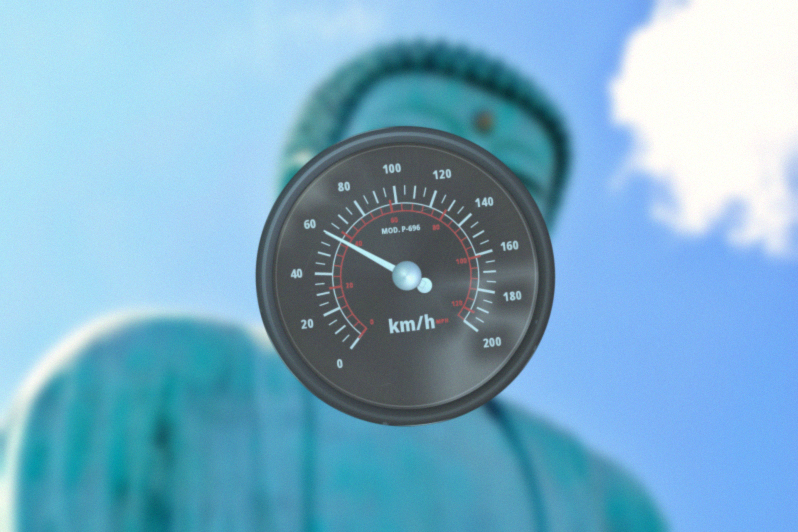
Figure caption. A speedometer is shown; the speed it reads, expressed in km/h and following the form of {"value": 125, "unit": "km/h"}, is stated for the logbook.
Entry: {"value": 60, "unit": "km/h"}
